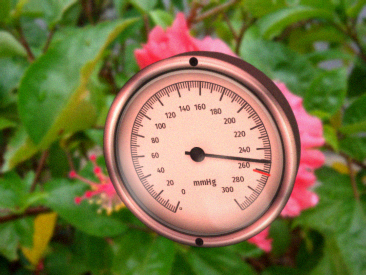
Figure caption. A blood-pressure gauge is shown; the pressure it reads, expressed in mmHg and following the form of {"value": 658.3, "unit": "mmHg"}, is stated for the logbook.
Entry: {"value": 250, "unit": "mmHg"}
